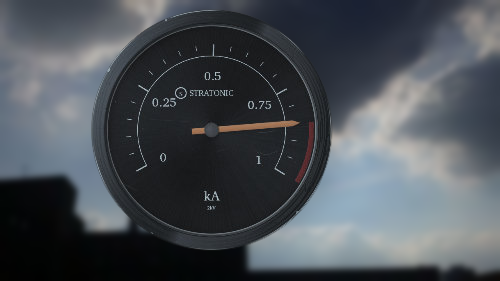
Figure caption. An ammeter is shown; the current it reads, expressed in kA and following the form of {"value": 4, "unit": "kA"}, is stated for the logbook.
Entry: {"value": 0.85, "unit": "kA"}
